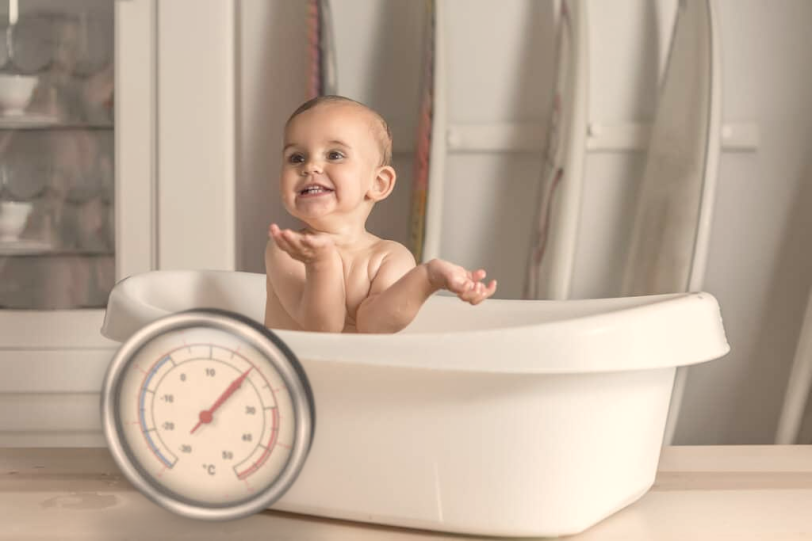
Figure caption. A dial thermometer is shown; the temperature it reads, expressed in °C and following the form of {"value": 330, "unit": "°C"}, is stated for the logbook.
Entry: {"value": 20, "unit": "°C"}
